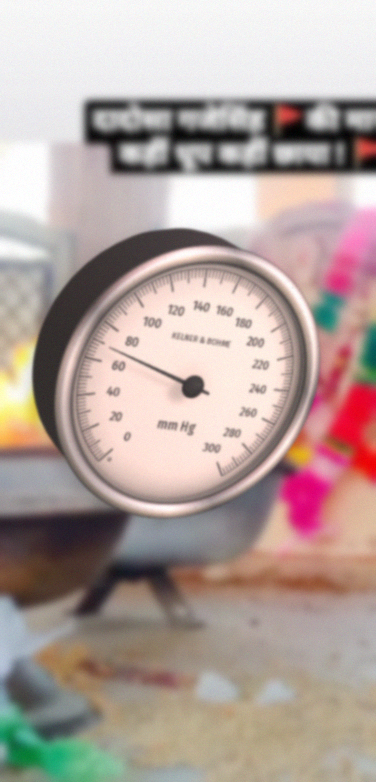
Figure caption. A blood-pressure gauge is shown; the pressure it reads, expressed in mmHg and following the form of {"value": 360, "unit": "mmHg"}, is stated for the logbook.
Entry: {"value": 70, "unit": "mmHg"}
